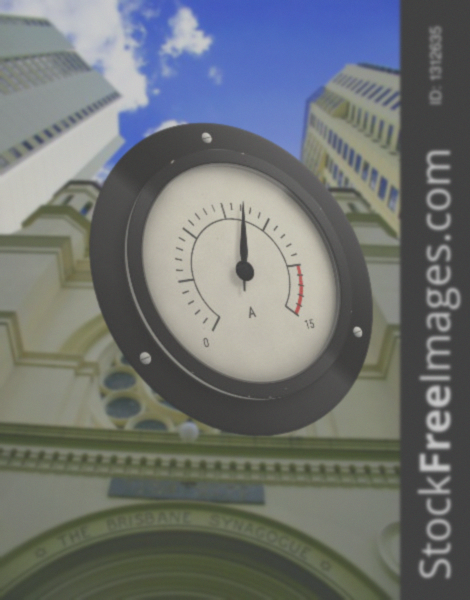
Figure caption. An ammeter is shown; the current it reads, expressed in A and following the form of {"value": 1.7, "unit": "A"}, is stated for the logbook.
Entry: {"value": 8.5, "unit": "A"}
